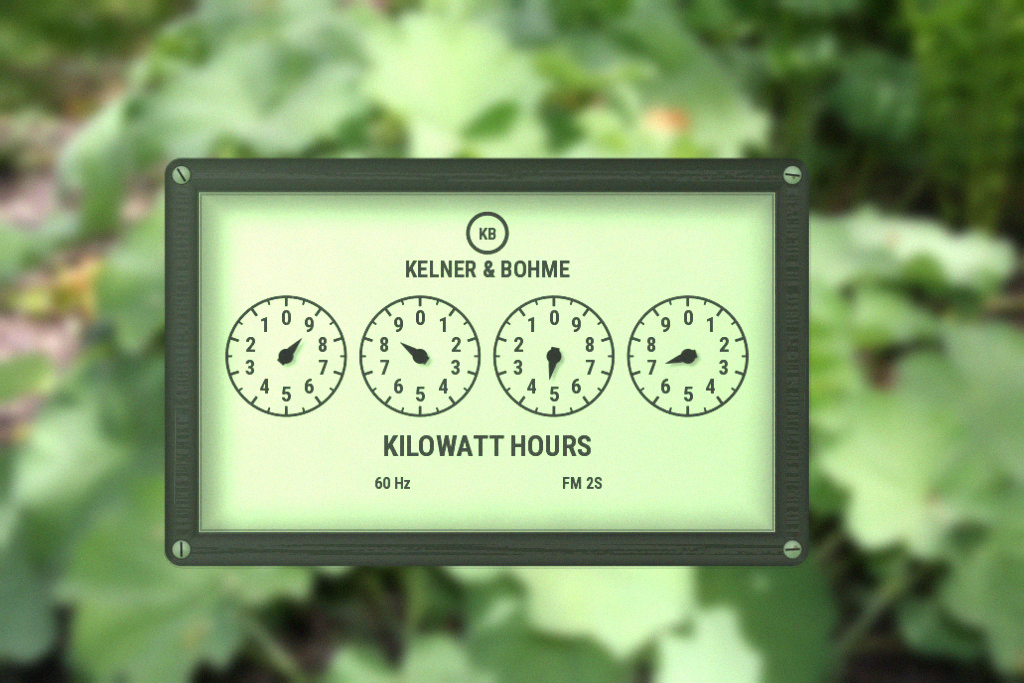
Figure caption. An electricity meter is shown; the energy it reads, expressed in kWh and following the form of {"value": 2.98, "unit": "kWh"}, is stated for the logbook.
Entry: {"value": 8847, "unit": "kWh"}
